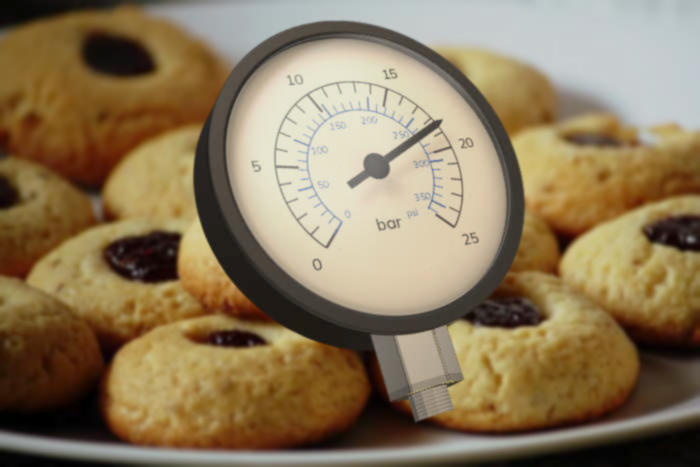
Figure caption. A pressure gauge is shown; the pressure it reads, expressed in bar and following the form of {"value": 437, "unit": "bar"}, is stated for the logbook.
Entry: {"value": 18.5, "unit": "bar"}
